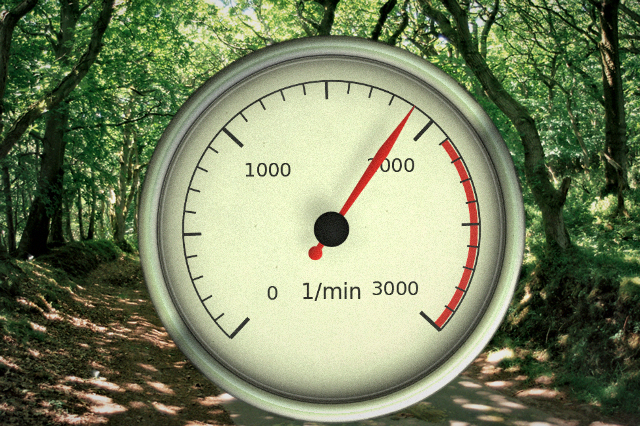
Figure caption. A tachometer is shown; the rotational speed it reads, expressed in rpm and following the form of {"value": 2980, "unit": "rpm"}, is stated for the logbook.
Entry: {"value": 1900, "unit": "rpm"}
